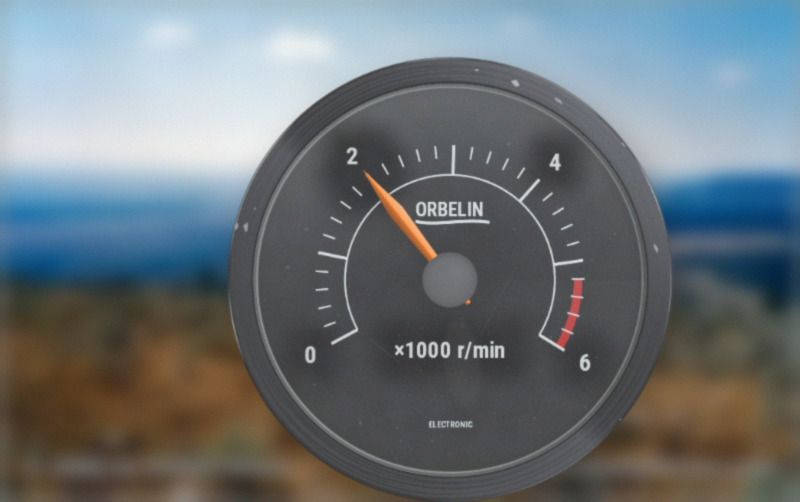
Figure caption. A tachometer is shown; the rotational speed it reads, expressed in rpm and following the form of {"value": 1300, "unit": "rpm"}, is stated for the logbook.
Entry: {"value": 2000, "unit": "rpm"}
